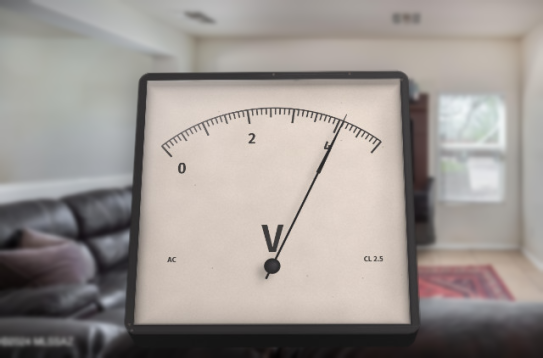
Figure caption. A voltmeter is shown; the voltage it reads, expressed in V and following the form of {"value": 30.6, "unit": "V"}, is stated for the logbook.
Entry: {"value": 4.1, "unit": "V"}
